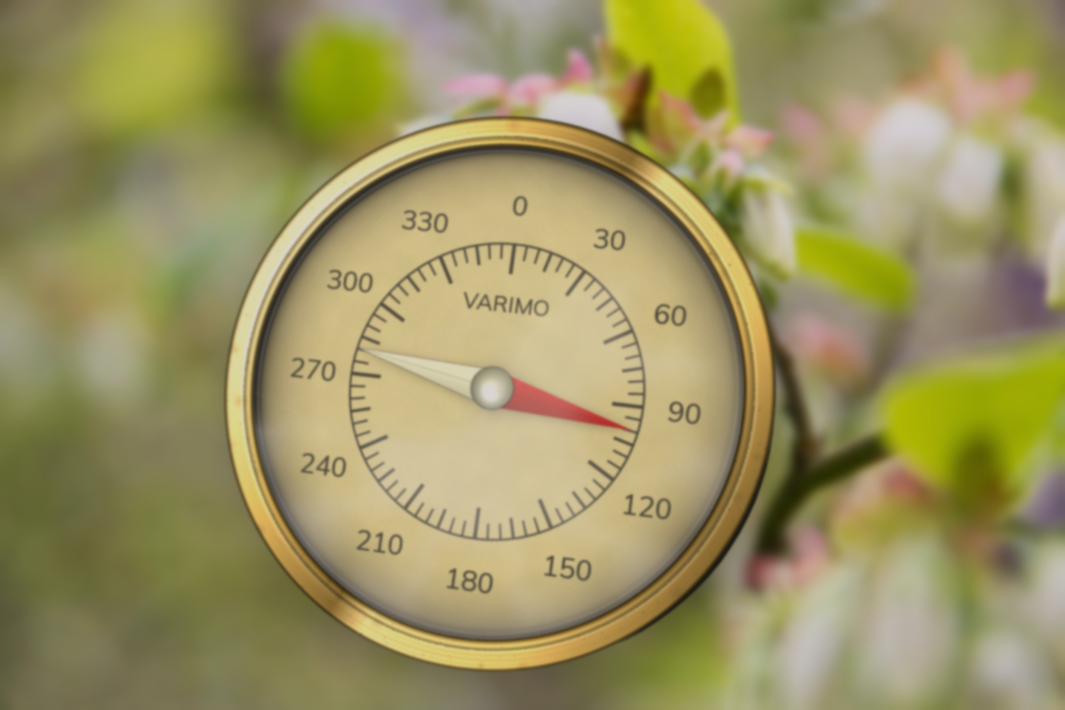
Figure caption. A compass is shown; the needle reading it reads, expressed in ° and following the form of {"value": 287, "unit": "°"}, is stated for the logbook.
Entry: {"value": 100, "unit": "°"}
